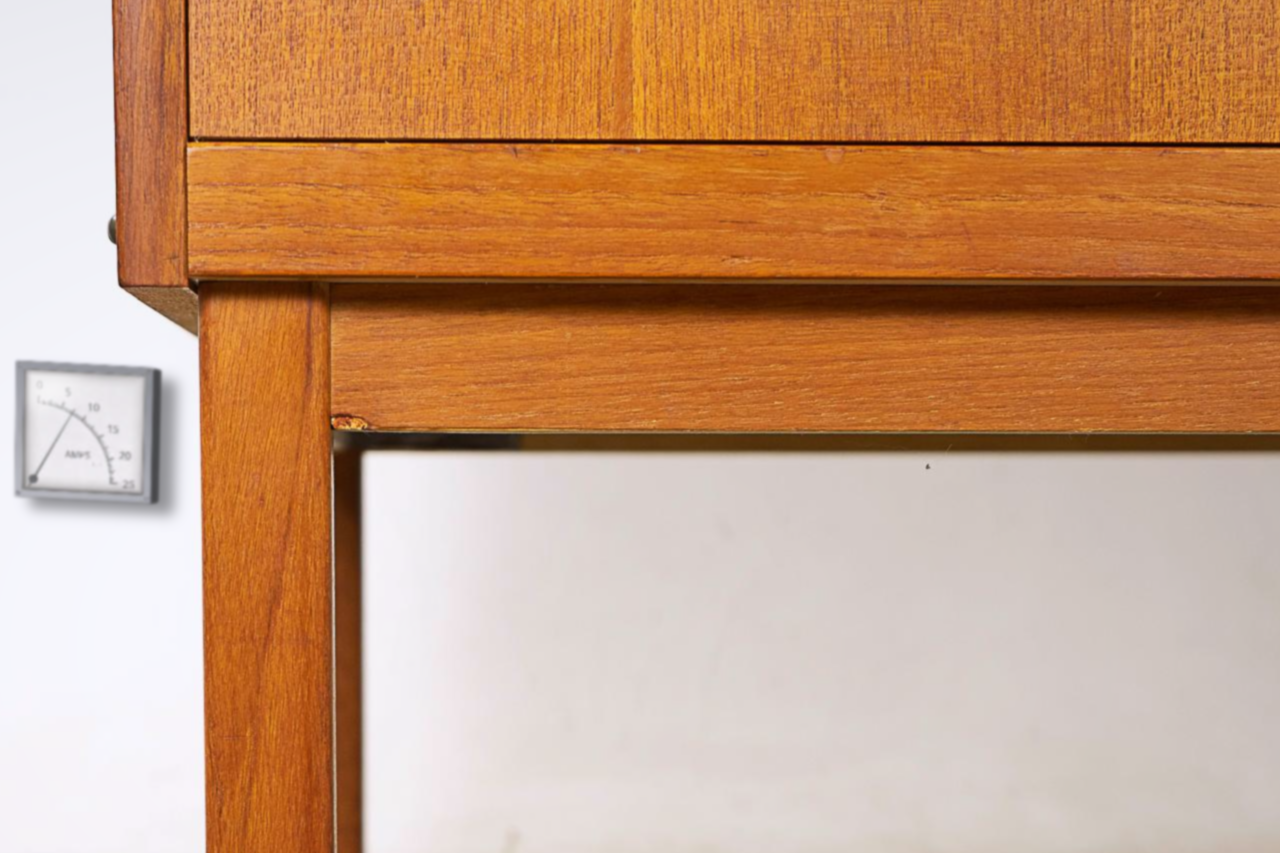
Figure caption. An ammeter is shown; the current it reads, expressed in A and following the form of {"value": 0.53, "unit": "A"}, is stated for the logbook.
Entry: {"value": 7.5, "unit": "A"}
